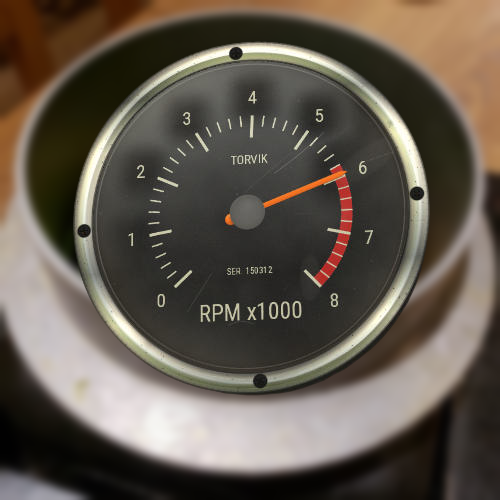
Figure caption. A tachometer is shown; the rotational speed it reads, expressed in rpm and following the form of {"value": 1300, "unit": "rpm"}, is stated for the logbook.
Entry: {"value": 6000, "unit": "rpm"}
